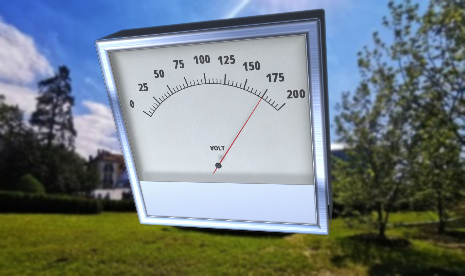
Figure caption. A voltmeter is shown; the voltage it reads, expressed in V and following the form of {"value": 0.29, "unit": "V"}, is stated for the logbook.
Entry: {"value": 175, "unit": "V"}
